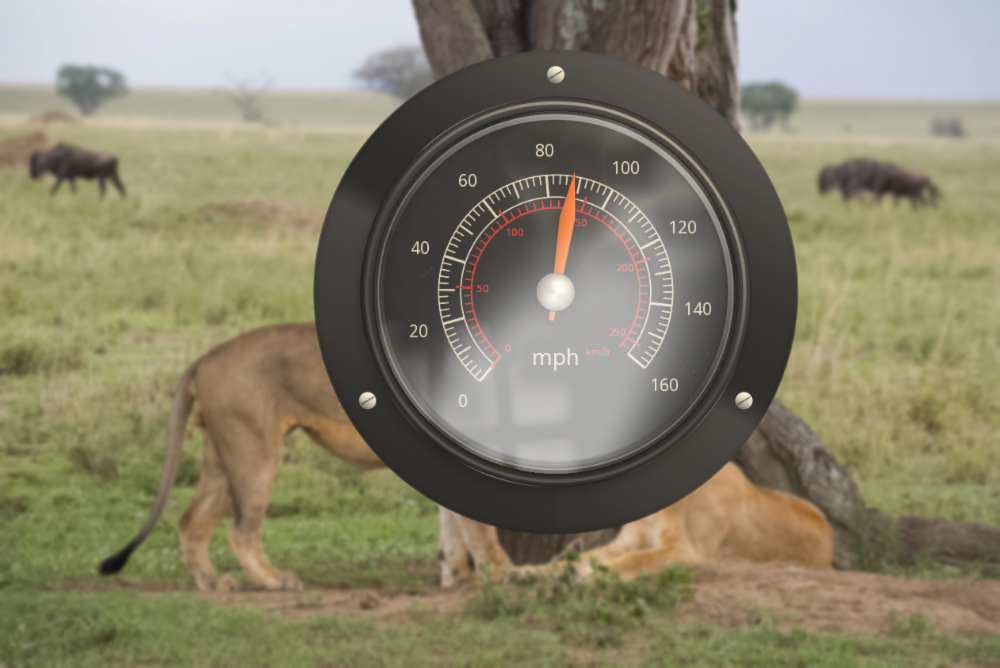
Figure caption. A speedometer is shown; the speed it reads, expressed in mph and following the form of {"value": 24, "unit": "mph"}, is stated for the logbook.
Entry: {"value": 88, "unit": "mph"}
